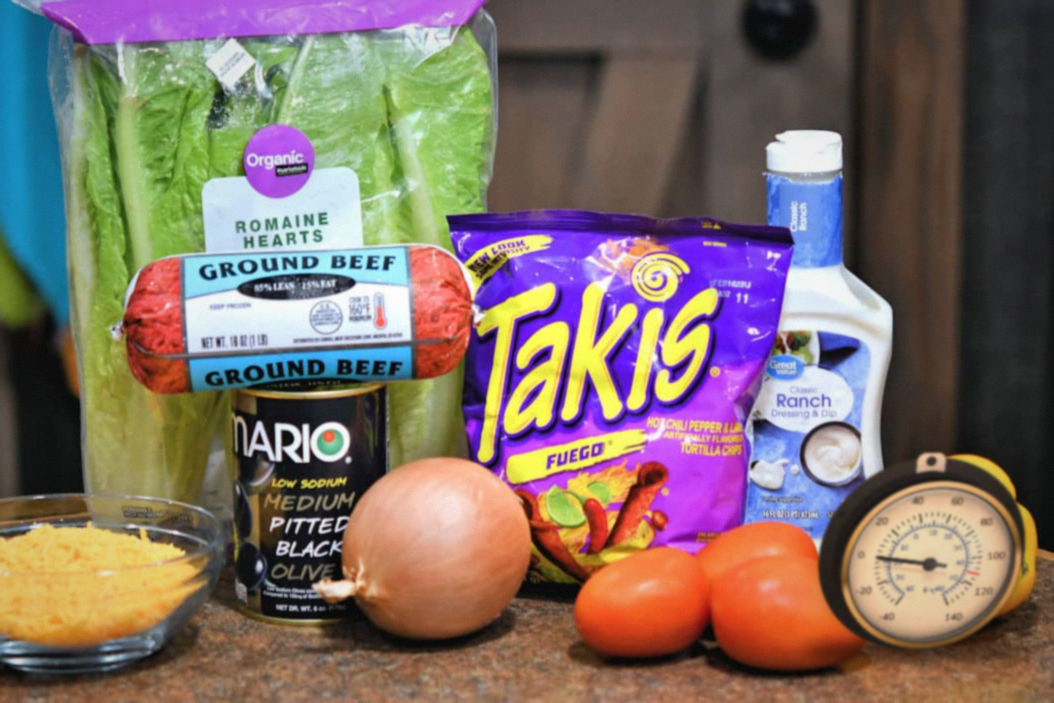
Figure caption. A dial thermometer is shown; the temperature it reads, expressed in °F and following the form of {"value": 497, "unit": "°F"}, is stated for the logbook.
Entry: {"value": 0, "unit": "°F"}
